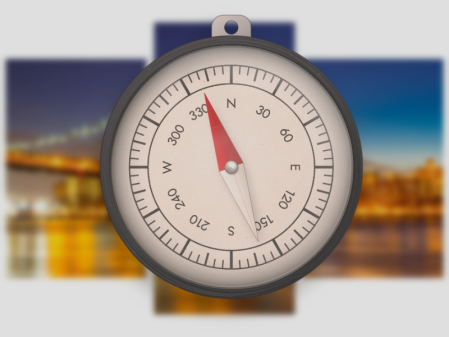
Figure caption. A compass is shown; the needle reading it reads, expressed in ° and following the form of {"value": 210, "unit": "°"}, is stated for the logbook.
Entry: {"value": 340, "unit": "°"}
